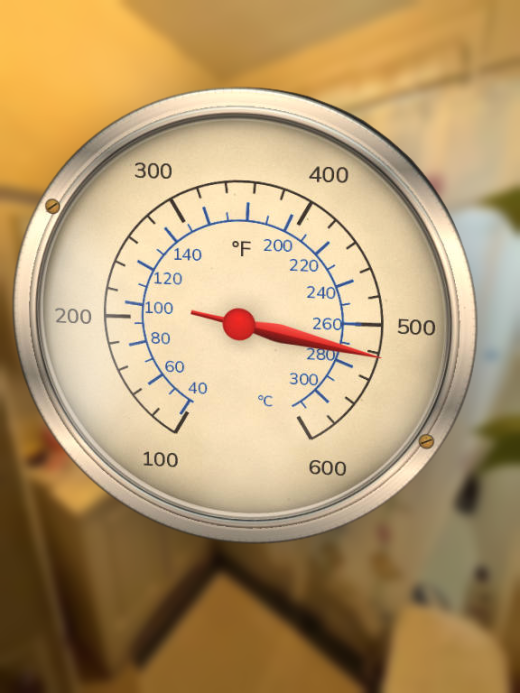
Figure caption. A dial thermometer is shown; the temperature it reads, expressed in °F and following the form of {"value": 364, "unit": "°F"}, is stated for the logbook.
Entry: {"value": 520, "unit": "°F"}
